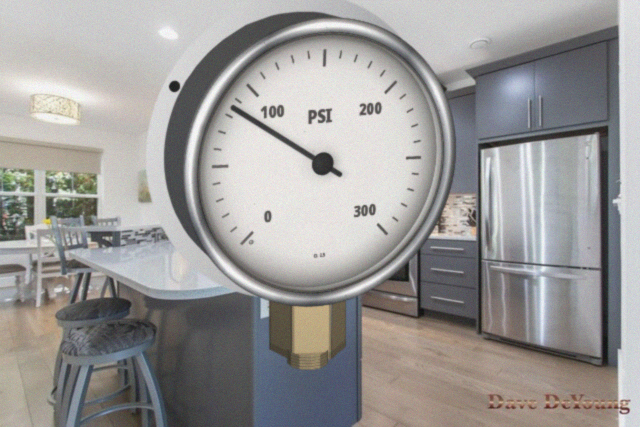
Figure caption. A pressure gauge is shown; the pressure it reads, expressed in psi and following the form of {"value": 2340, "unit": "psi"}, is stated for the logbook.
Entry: {"value": 85, "unit": "psi"}
